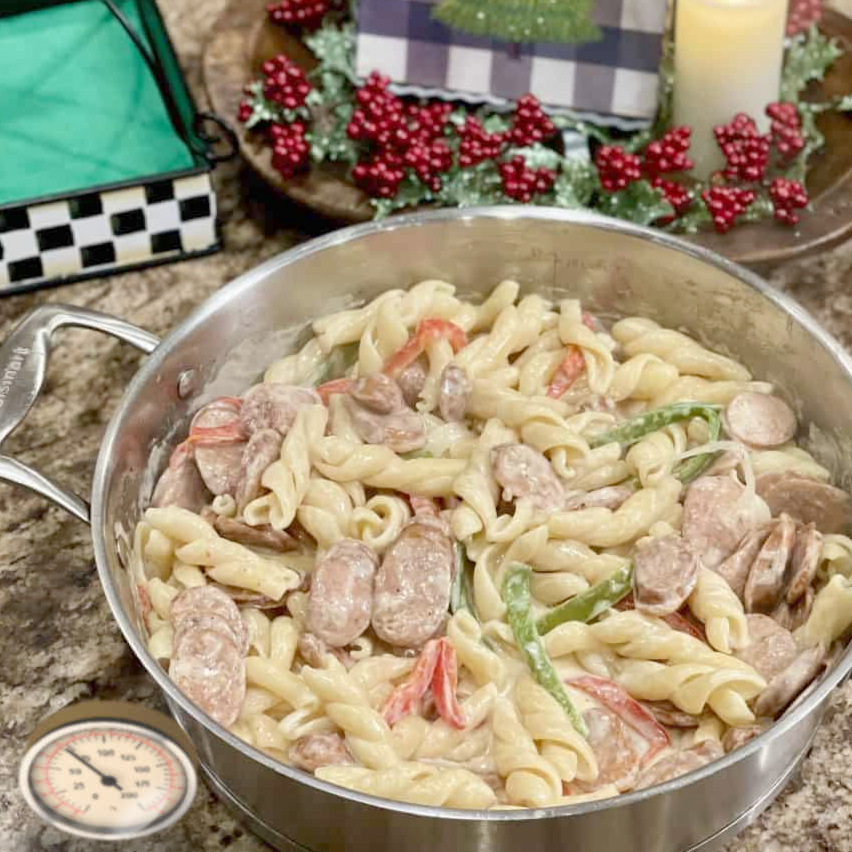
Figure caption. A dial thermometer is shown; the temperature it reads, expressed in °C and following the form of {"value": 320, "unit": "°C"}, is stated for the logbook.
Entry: {"value": 75, "unit": "°C"}
